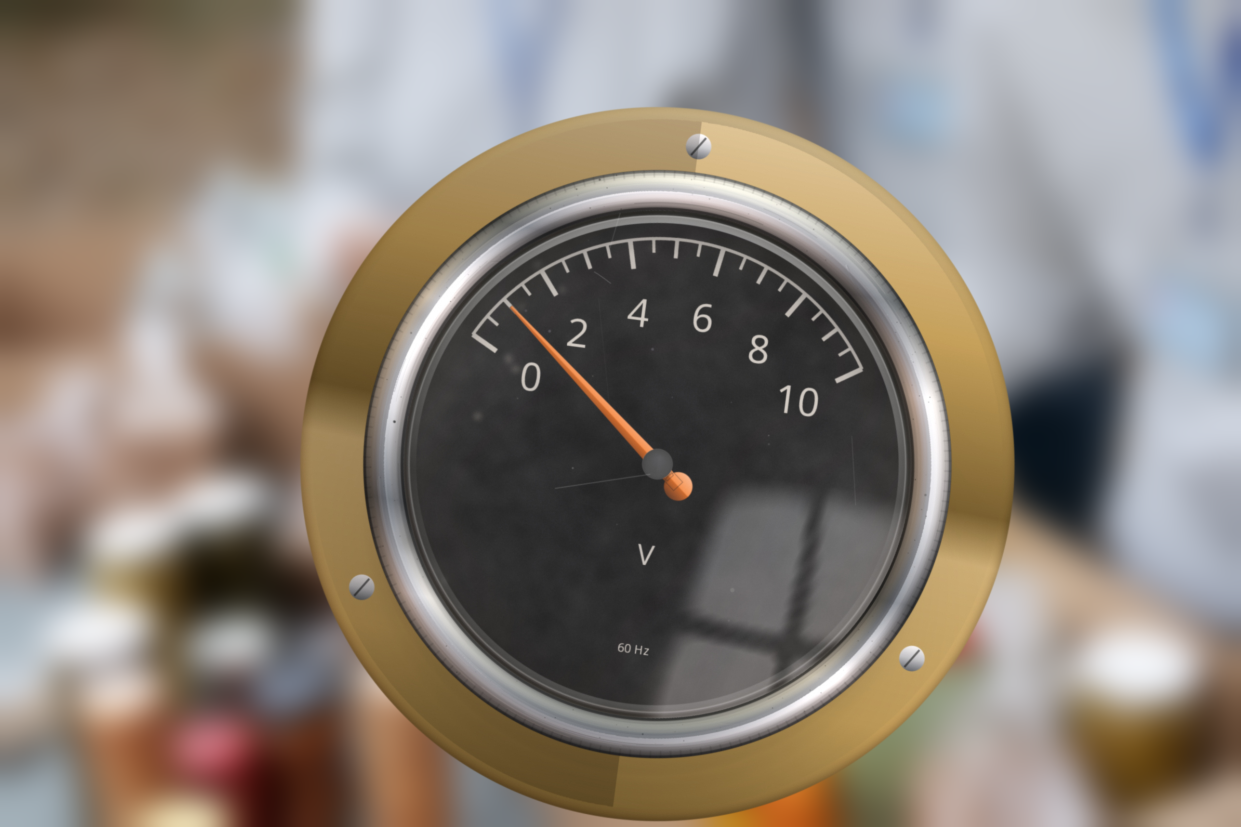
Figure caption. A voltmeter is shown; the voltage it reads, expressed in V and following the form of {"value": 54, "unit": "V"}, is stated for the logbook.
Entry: {"value": 1, "unit": "V"}
